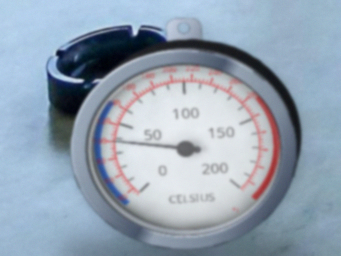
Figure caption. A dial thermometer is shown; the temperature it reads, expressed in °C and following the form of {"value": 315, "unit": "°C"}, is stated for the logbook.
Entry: {"value": 40, "unit": "°C"}
